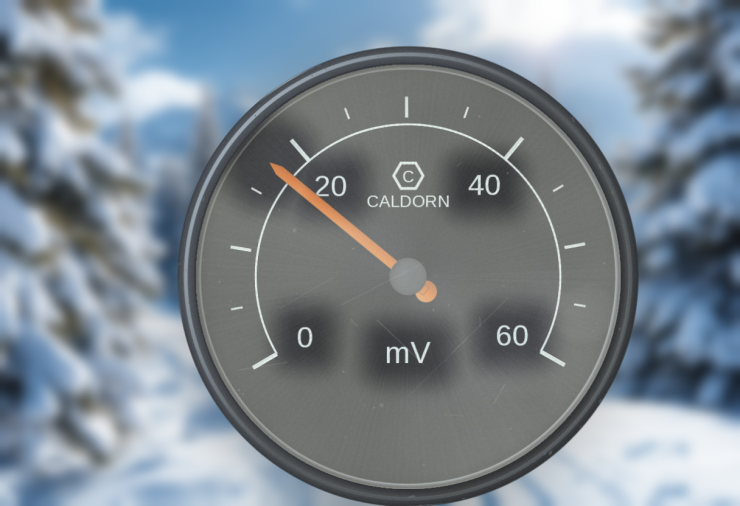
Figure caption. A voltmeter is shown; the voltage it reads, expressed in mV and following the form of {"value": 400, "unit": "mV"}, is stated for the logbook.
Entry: {"value": 17.5, "unit": "mV"}
